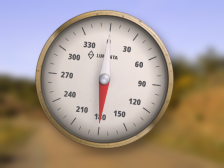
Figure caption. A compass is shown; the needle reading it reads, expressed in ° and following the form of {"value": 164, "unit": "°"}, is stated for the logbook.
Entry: {"value": 180, "unit": "°"}
